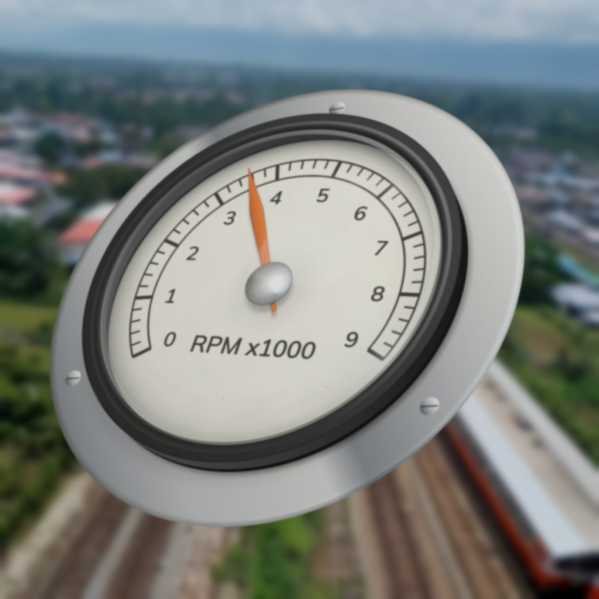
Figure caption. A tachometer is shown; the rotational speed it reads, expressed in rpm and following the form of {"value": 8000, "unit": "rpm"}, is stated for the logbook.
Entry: {"value": 3600, "unit": "rpm"}
